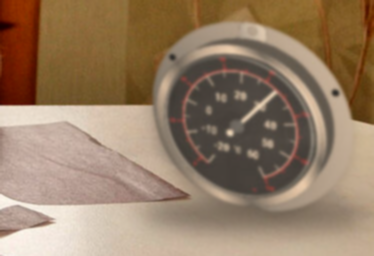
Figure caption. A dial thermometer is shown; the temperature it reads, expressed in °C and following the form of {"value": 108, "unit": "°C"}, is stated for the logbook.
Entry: {"value": 30, "unit": "°C"}
